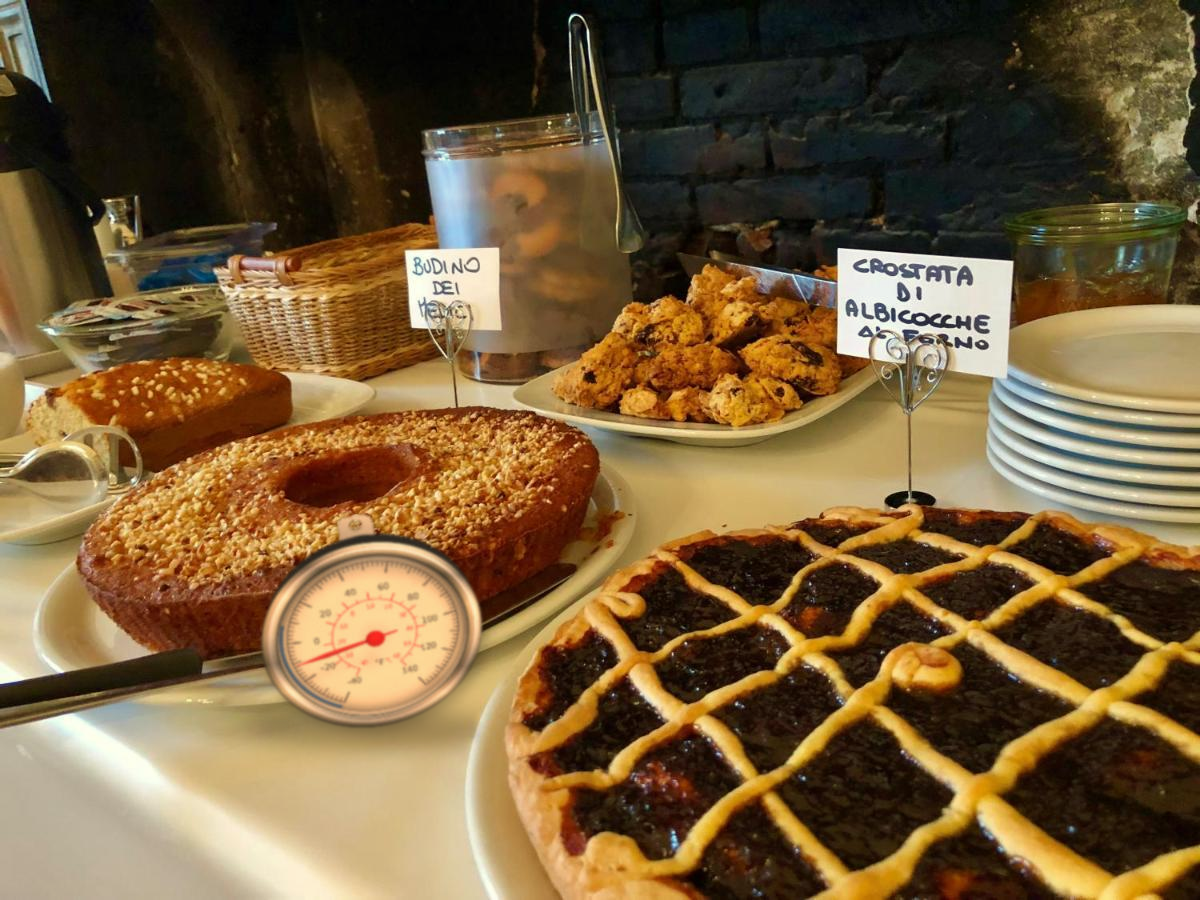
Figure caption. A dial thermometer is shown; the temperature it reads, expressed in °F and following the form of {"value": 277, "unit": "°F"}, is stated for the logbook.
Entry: {"value": -10, "unit": "°F"}
